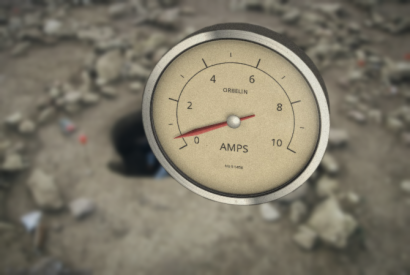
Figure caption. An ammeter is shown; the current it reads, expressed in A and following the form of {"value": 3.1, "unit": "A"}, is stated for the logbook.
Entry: {"value": 0.5, "unit": "A"}
